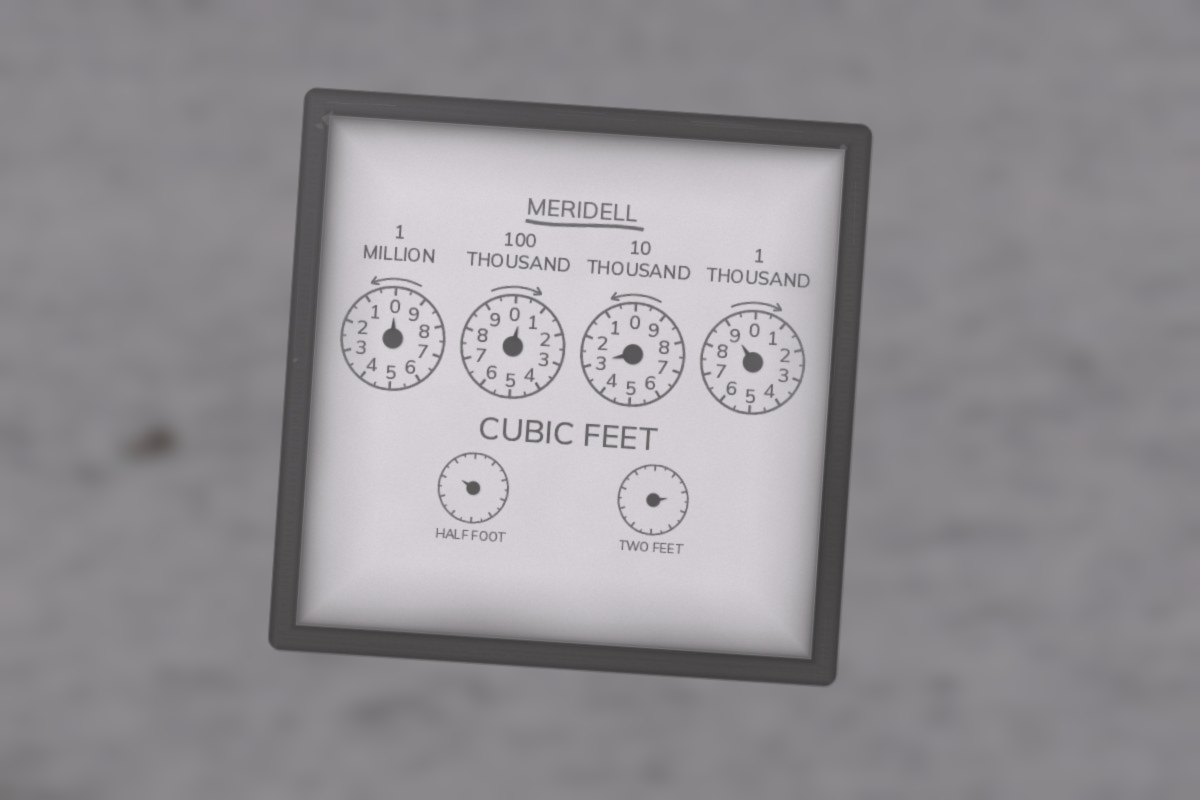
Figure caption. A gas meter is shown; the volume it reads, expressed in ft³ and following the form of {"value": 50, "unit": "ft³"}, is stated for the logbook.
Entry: {"value": 2900, "unit": "ft³"}
